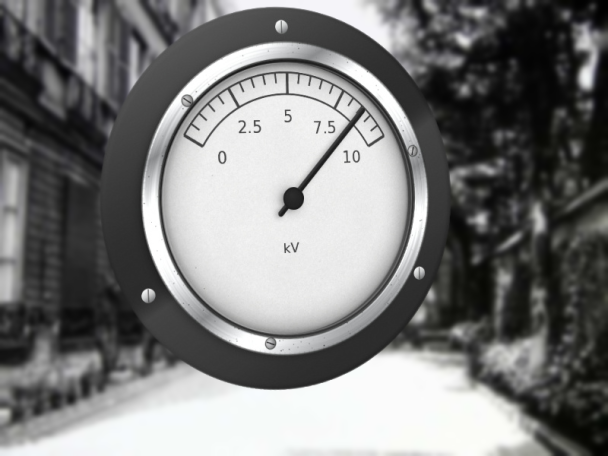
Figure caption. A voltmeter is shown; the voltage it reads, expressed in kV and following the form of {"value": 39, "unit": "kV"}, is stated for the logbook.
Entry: {"value": 8.5, "unit": "kV"}
